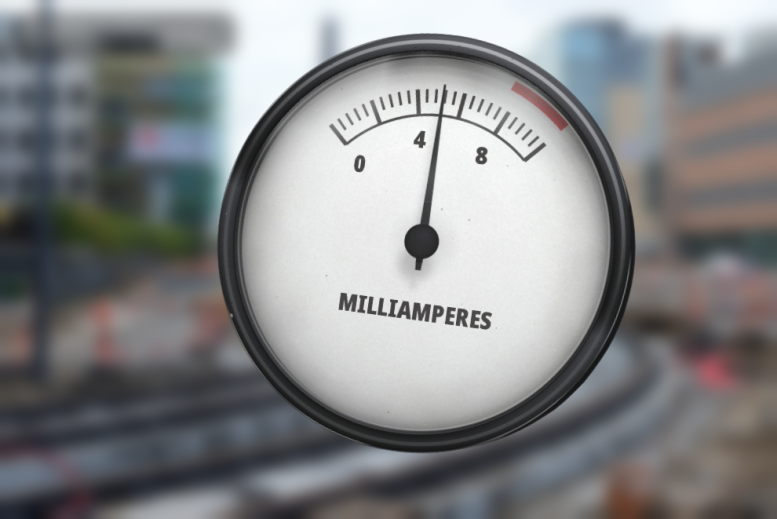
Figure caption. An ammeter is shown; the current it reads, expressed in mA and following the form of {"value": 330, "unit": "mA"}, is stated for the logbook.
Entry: {"value": 5.2, "unit": "mA"}
